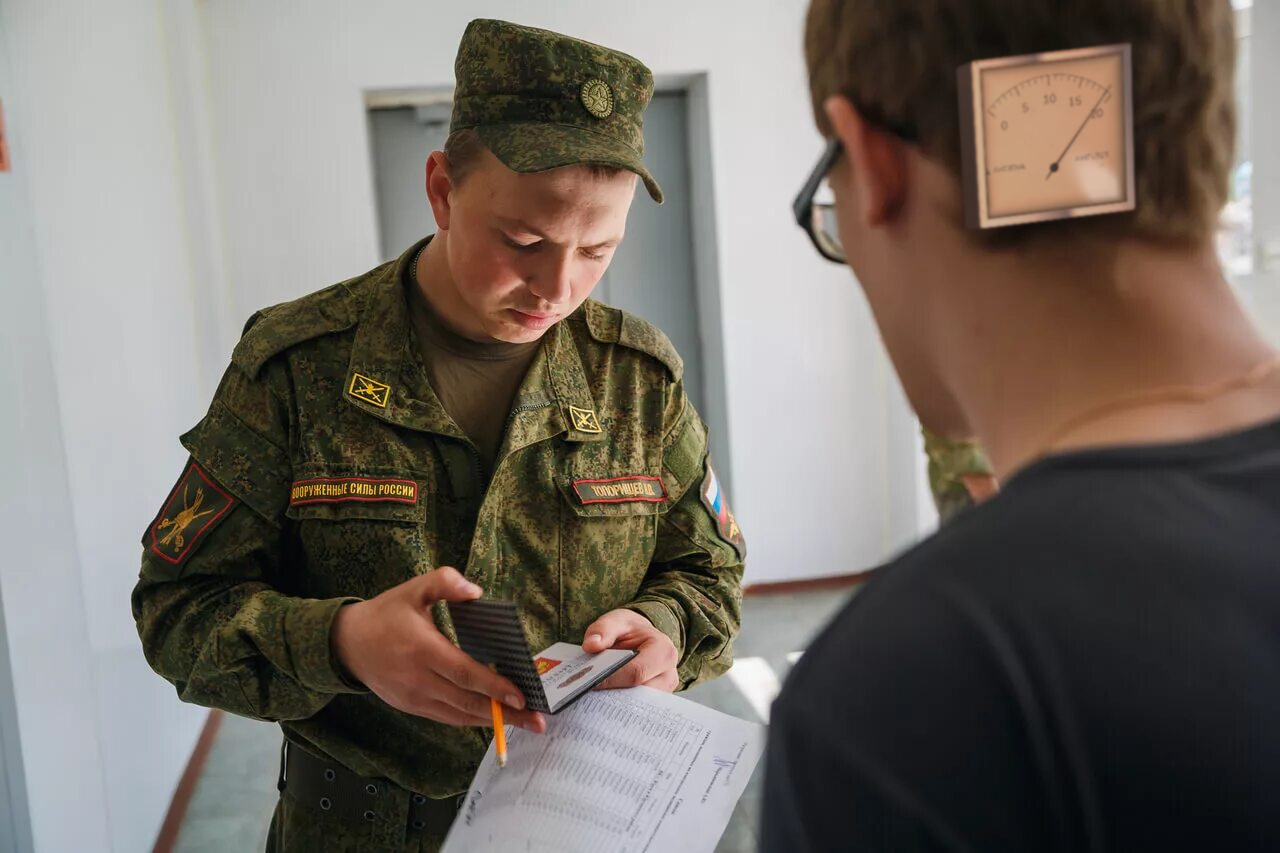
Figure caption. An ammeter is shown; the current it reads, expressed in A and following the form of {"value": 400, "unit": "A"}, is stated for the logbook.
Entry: {"value": 19, "unit": "A"}
